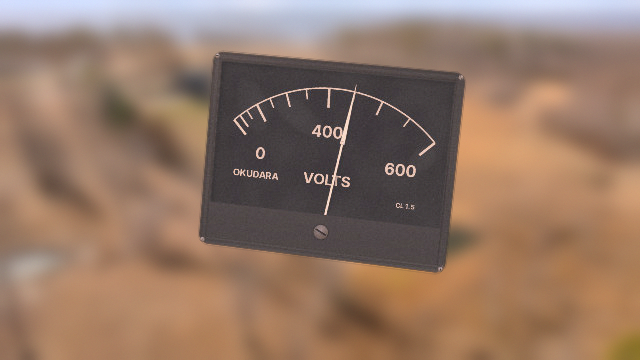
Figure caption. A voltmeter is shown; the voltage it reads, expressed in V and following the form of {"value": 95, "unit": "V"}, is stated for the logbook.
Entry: {"value": 450, "unit": "V"}
